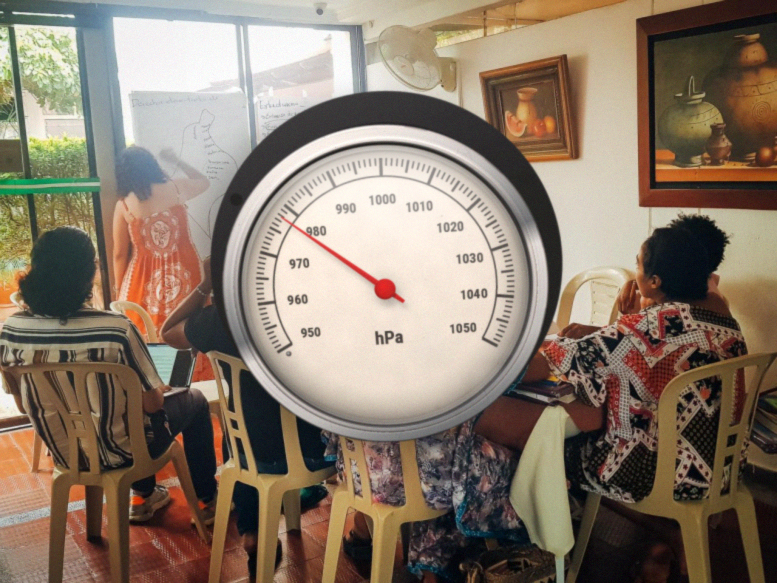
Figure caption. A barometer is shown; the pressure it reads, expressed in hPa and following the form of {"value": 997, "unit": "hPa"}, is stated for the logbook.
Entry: {"value": 978, "unit": "hPa"}
